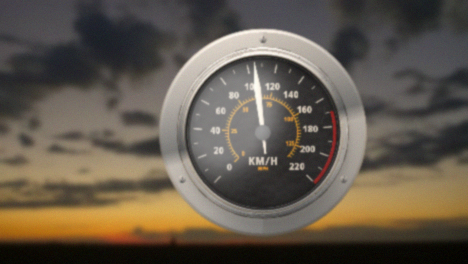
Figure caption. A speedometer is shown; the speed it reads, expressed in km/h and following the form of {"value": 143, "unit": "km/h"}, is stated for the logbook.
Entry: {"value": 105, "unit": "km/h"}
